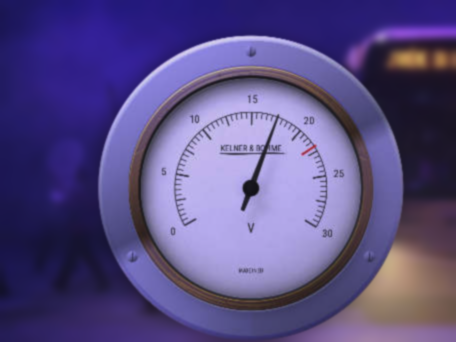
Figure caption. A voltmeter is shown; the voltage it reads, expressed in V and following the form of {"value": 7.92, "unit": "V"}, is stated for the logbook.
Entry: {"value": 17.5, "unit": "V"}
